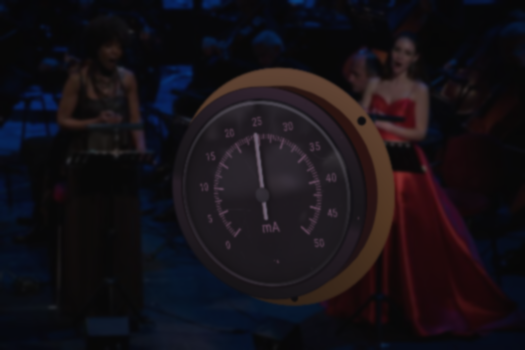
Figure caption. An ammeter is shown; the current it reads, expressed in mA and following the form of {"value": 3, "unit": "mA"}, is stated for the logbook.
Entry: {"value": 25, "unit": "mA"}
